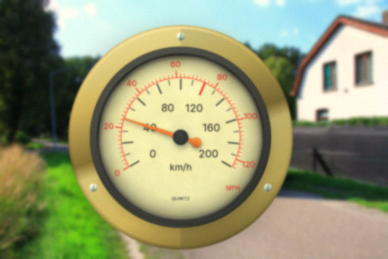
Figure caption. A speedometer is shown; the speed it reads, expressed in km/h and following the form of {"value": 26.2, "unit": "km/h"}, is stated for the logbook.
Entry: {"value": 40, "unit": "km/h"}
